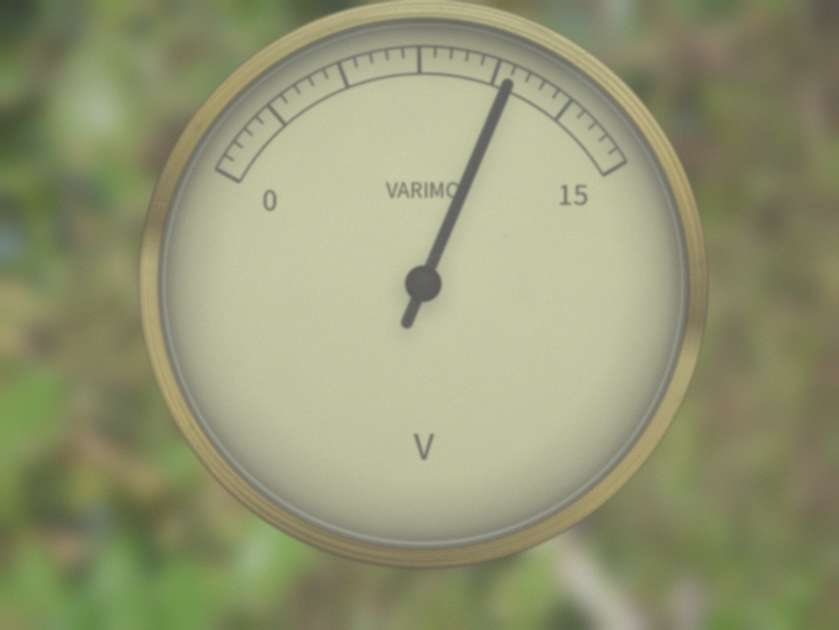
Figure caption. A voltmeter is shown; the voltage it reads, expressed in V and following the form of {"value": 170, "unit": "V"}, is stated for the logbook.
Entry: {"value": 10.5, "unit": "V"}
